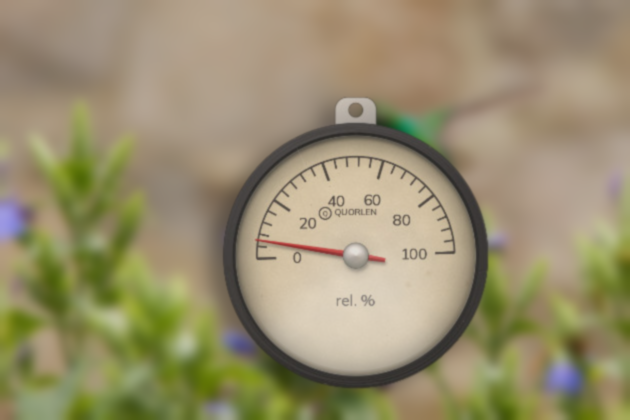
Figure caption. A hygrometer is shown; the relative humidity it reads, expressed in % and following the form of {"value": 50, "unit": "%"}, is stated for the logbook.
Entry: {"value": 6, "unit": "%"}
